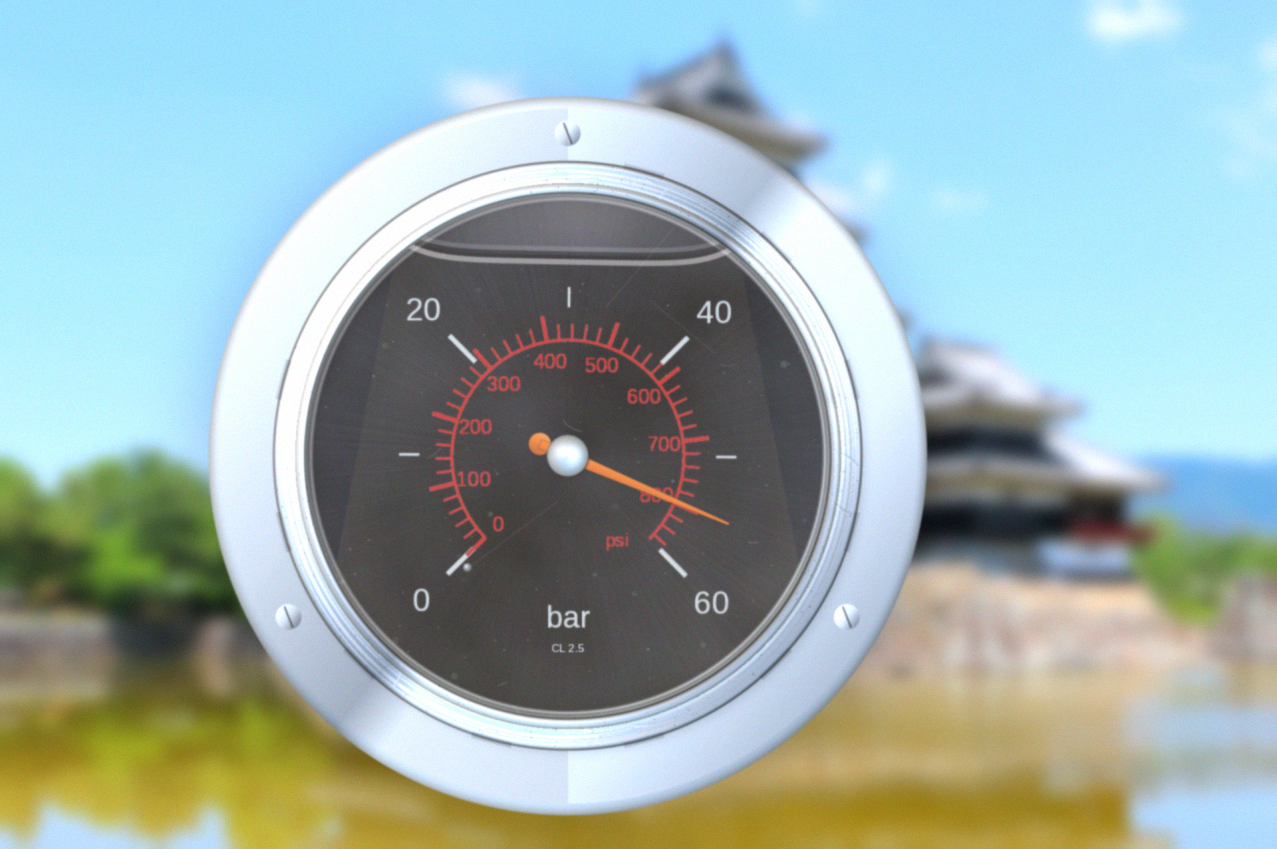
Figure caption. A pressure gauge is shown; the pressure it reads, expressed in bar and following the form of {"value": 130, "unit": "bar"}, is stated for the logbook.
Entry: {"value": 55, "unit": "bar"}
